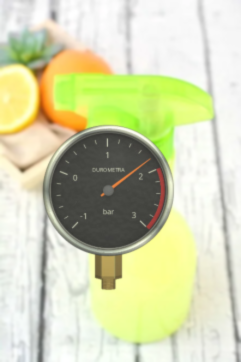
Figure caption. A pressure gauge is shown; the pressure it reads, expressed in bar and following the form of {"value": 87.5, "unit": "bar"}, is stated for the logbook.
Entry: {"value": 1.8, "unit": "bar"}
